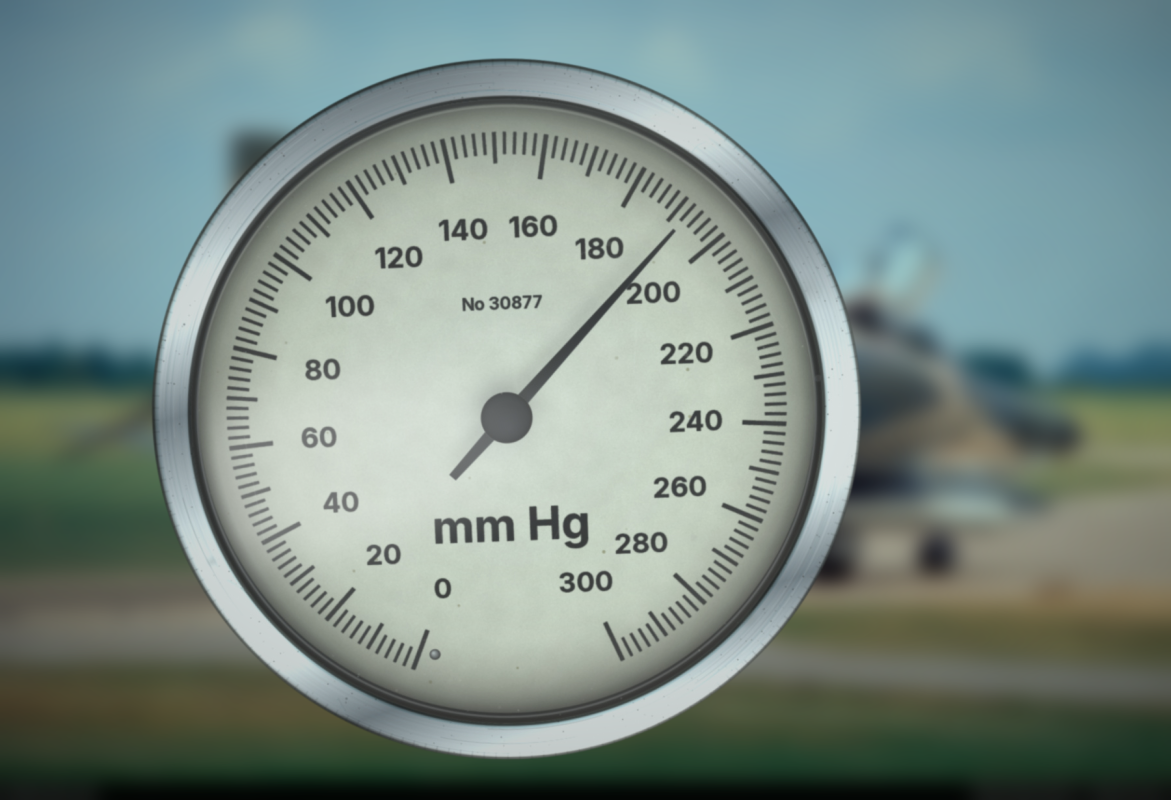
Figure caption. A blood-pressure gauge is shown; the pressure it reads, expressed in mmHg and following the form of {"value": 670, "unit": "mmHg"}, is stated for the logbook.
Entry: {"value": 192, "unit": "mmHg"}
